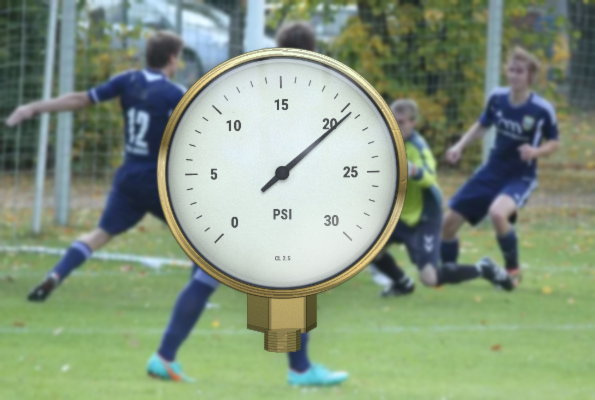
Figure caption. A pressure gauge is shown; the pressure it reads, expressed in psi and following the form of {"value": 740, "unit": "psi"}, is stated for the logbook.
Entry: {"value": 20.5, "unit": "psi"}
